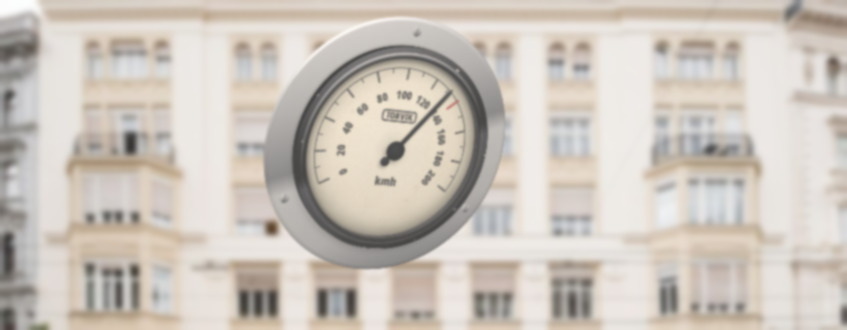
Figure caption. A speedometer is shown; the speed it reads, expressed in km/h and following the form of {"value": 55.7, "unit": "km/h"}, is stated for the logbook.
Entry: {"value": 130, "unit": "km/h"}
